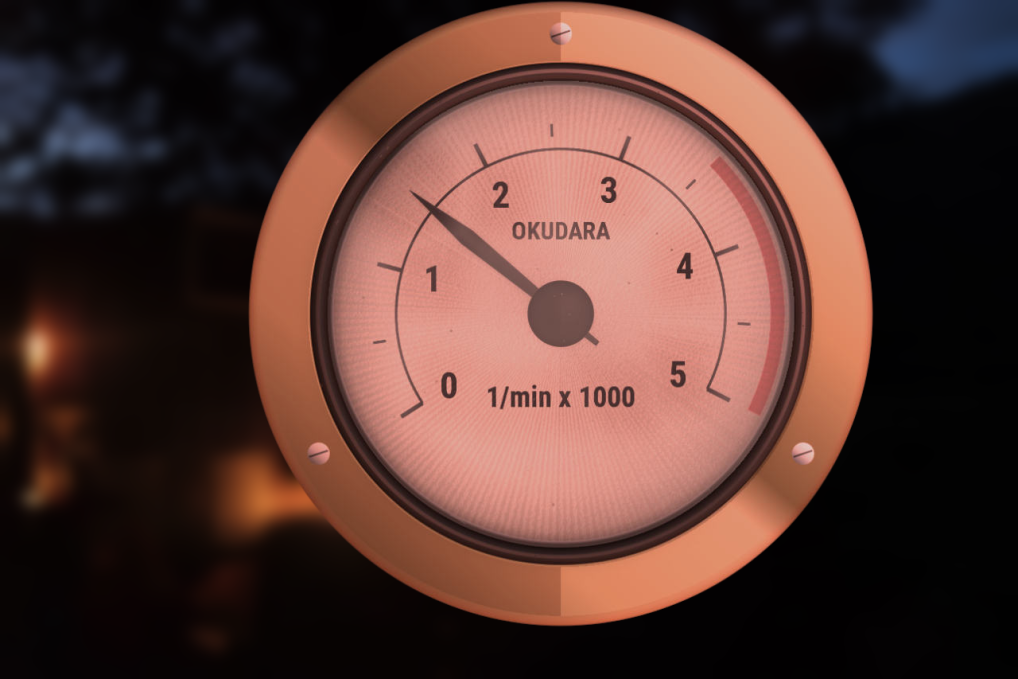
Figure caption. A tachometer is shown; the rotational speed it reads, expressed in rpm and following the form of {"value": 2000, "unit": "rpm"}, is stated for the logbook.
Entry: {"value": 1500, "unit": "rpm"}
